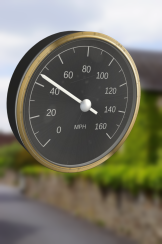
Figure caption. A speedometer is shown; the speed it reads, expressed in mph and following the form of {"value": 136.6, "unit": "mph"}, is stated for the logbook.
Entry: {"value": 45, "unit": "mph"}
